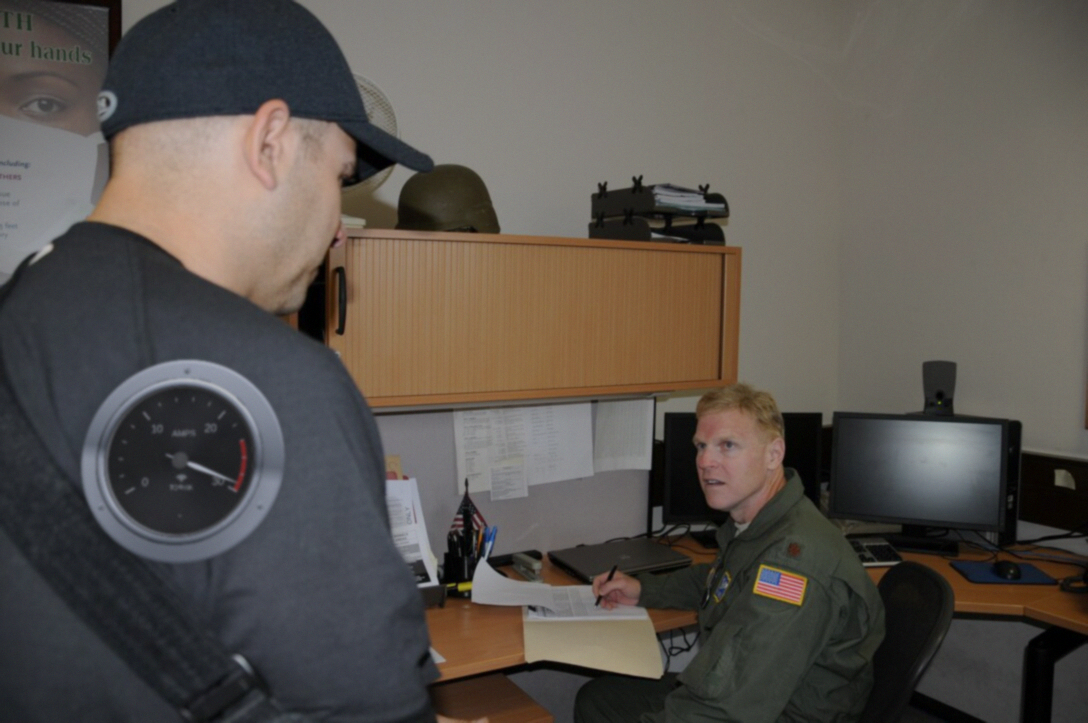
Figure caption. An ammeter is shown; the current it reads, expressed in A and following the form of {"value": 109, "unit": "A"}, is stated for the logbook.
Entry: {"value": 29, "unit": "A"}
